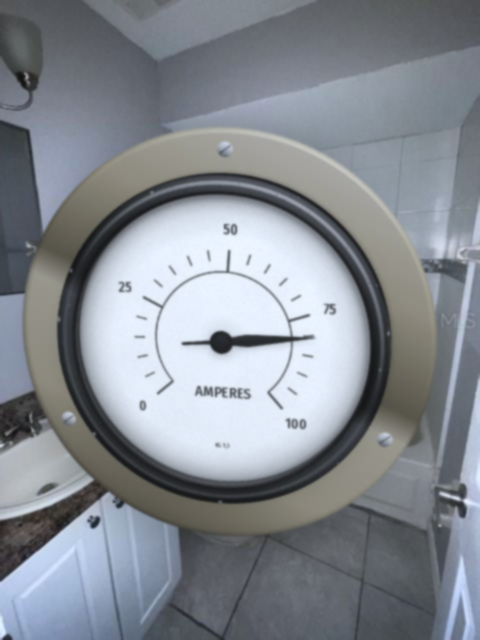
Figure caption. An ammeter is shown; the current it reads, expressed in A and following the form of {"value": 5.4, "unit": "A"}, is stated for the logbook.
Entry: {"value": 80, "unit": "A"}
